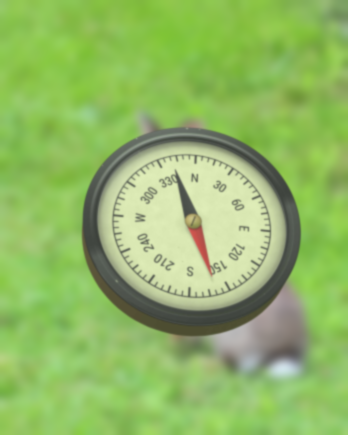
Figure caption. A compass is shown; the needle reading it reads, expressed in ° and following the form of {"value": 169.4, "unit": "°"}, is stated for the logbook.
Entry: {"value": 160, "unit": "°"}
